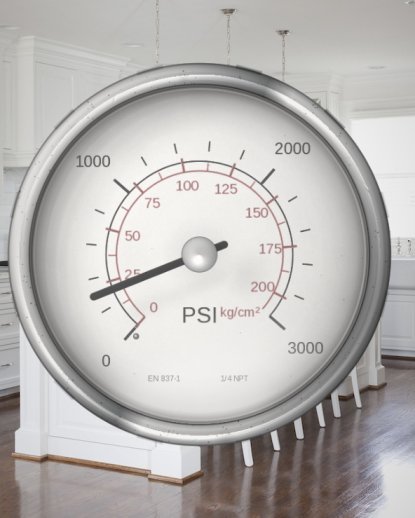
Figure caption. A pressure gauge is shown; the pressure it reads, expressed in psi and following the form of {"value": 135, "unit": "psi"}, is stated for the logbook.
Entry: {"value": 300, "unit": "psi"}
